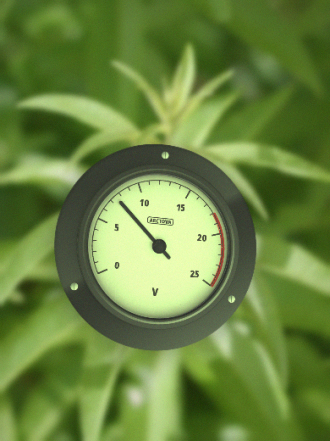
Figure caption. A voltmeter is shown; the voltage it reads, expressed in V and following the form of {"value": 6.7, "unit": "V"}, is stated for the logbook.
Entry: {"value": 7.5, "unit": "V"}
